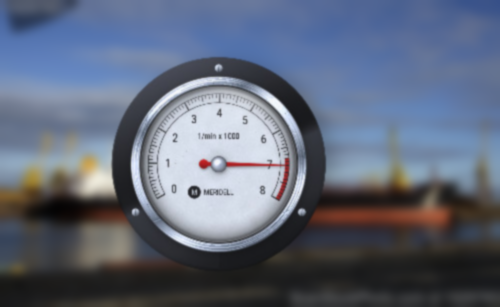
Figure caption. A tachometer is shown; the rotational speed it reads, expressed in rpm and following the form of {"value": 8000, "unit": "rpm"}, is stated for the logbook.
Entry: {"value": 7000, "unit": "rpm"}
